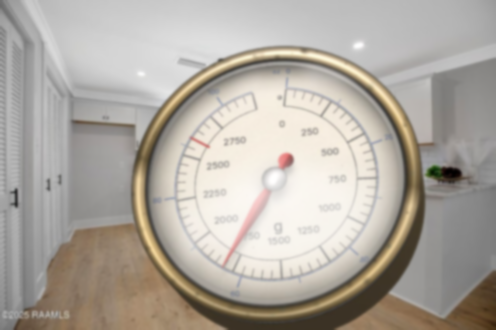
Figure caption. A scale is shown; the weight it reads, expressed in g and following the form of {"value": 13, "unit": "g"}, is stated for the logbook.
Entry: {"value": 1800, "unit": "g"}
